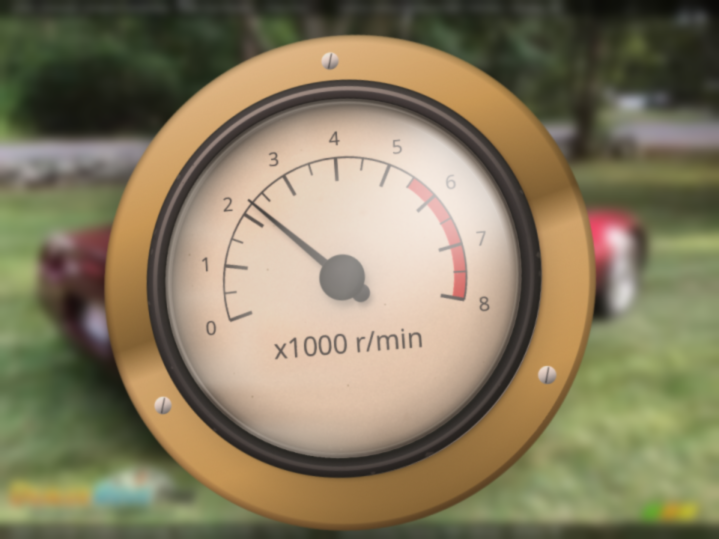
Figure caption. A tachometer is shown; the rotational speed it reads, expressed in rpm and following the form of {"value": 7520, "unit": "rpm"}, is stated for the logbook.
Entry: {"value": 2250, "unit": "rpm"}
